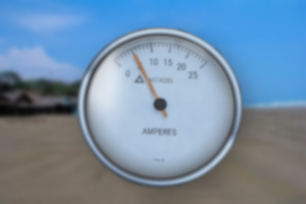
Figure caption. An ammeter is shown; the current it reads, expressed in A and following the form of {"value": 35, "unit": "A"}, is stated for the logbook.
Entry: {"value": 5, "unit": "A"}
